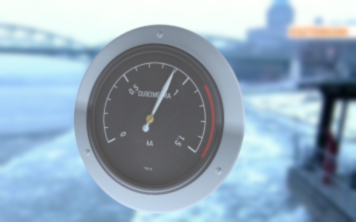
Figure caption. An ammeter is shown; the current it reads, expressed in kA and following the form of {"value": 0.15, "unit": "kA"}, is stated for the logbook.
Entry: {"value": 0.9, "unit": "kA"}
